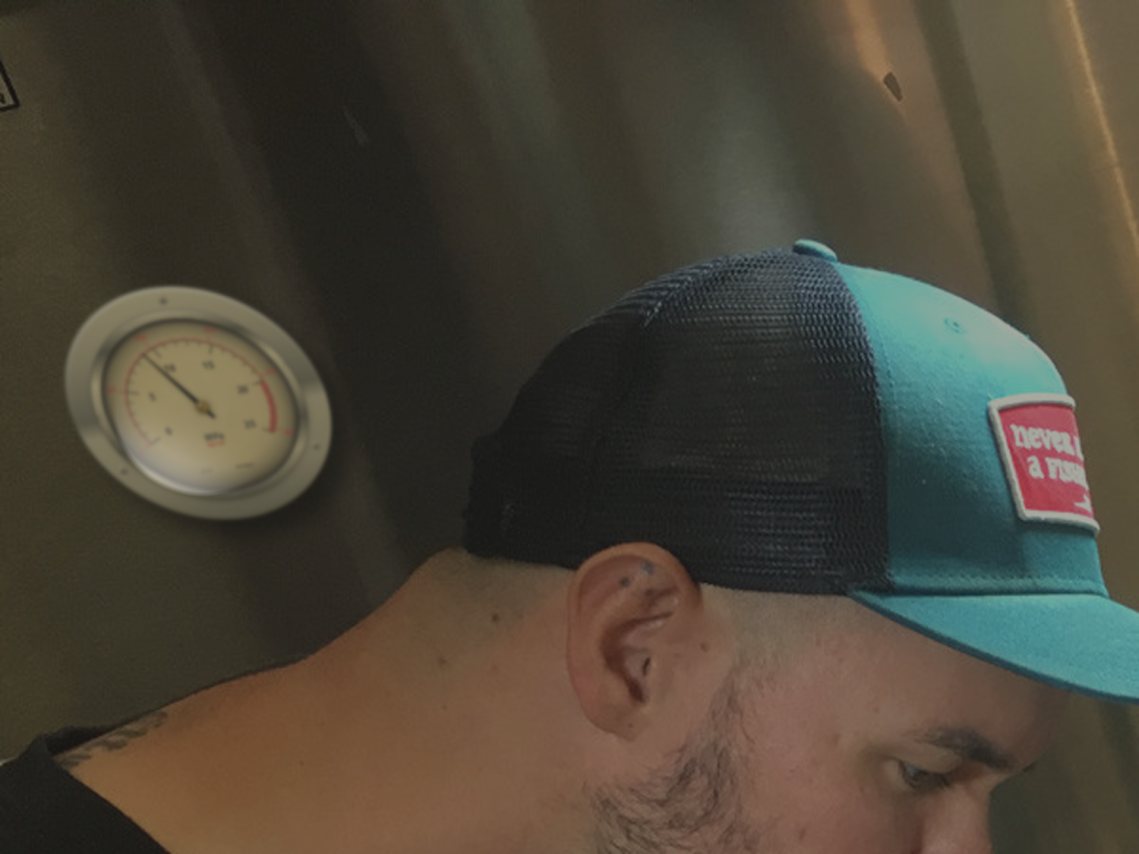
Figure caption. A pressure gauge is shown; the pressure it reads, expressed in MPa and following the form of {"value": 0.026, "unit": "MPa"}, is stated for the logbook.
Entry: {"value": 9, "unit": "MPa"}
